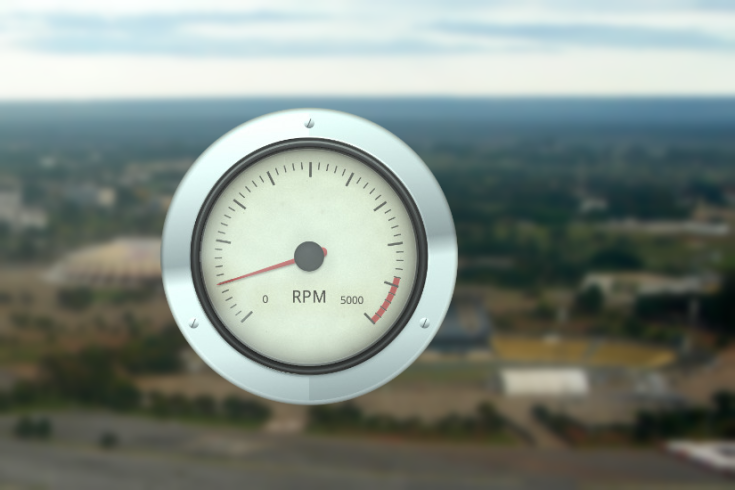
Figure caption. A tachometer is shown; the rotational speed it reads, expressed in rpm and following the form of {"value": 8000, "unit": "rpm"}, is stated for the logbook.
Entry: {"value": 500, "unit": "rpm"}
